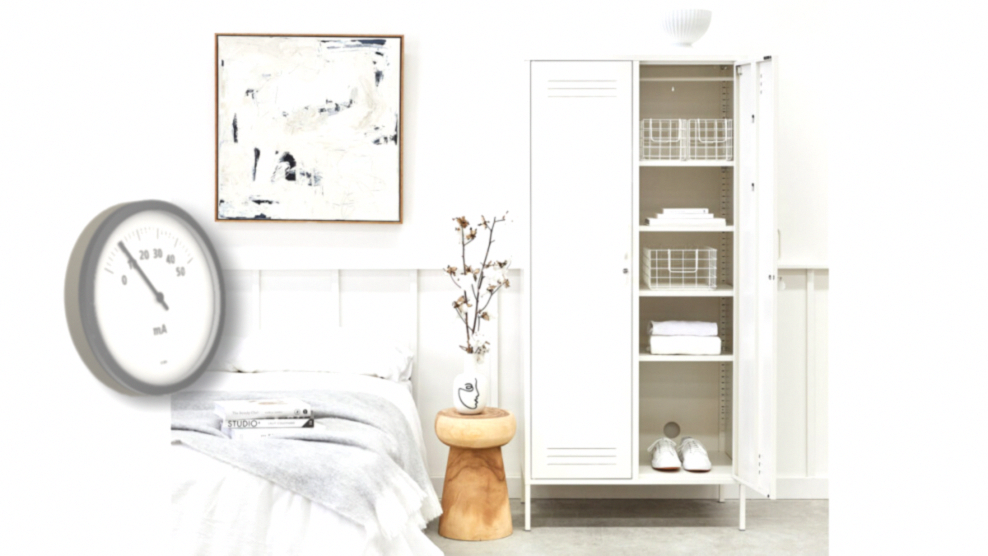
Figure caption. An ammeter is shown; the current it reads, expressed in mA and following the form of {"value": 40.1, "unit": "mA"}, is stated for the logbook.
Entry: {"value": 10, "unit": "mA"}
